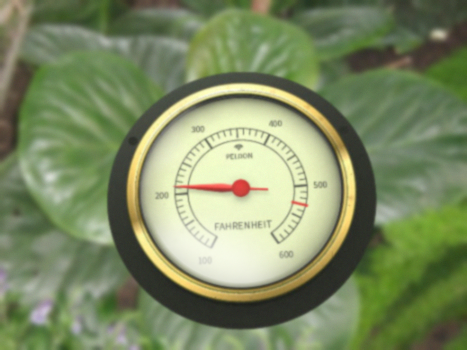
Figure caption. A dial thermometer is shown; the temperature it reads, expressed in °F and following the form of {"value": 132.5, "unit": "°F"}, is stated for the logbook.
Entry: {"value": 210, "unit": "°F"}
